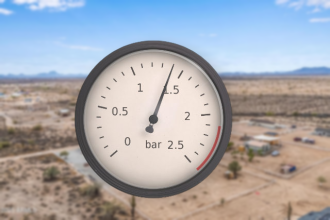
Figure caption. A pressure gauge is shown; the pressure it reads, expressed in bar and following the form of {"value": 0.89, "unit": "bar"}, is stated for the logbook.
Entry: {"value": 1.4, "unit": "bar"}
